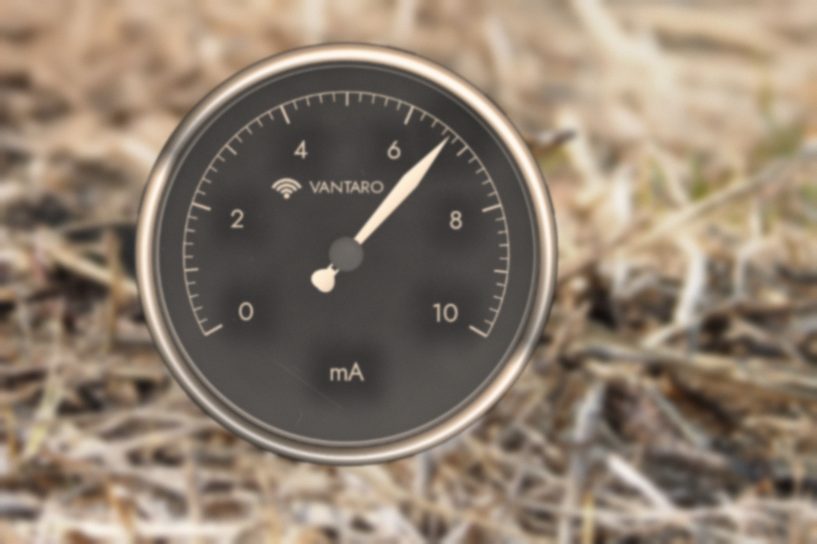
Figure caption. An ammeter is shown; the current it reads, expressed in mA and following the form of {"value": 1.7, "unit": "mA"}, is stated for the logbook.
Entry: {"value": 6.7, "unit": "mA"}
